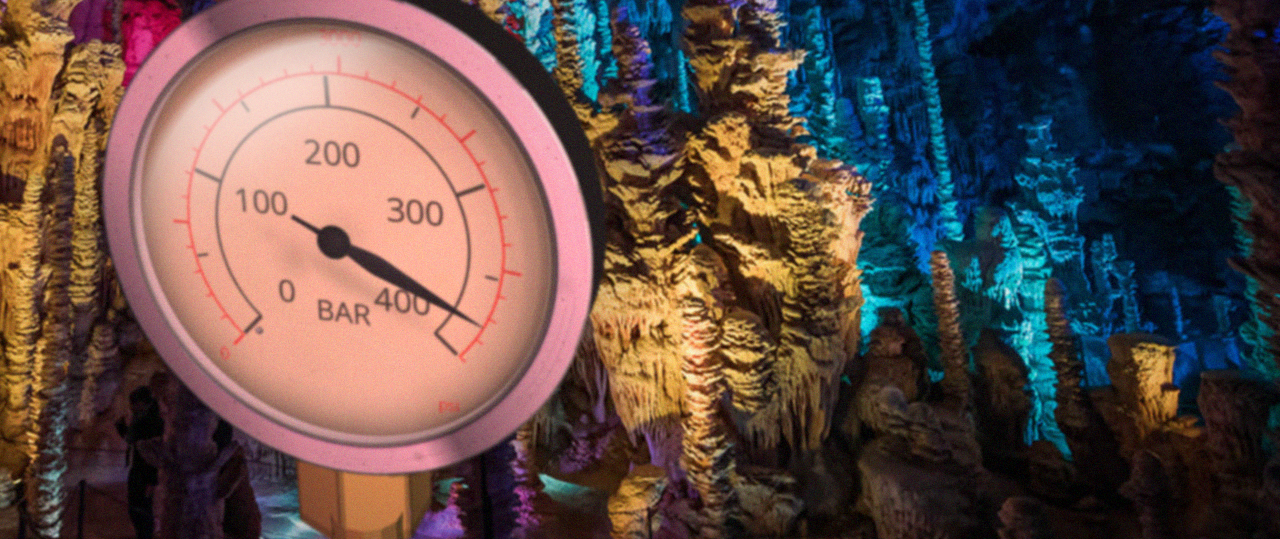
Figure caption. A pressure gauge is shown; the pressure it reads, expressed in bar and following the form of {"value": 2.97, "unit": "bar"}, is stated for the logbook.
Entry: {"value": 375, "unit": "bar"}
